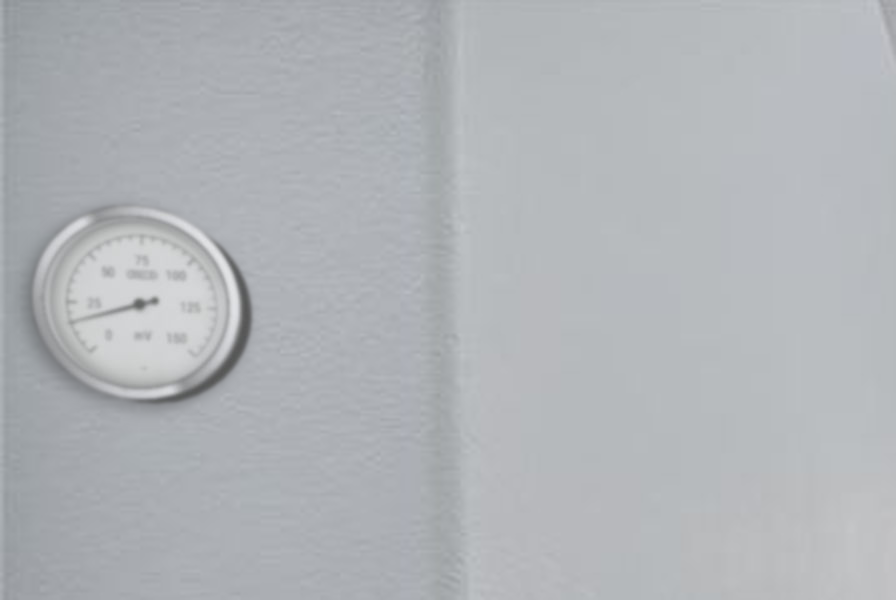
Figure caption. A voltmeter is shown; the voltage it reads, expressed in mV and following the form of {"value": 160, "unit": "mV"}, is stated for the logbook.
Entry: {"value": 15, "unit": "mV"}
